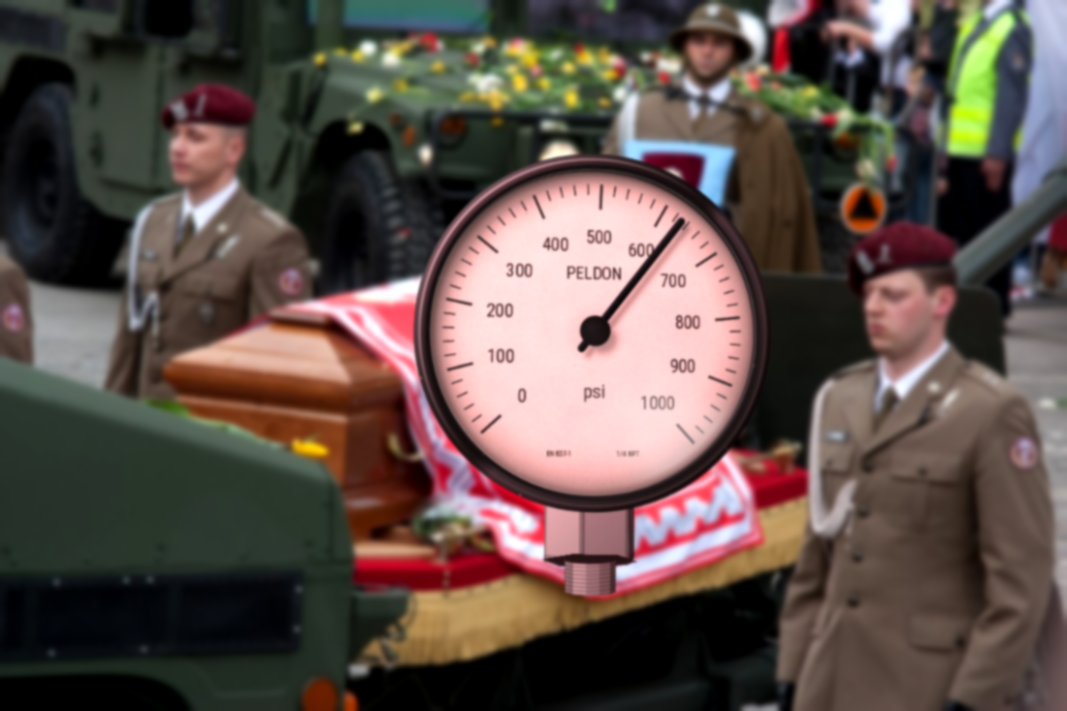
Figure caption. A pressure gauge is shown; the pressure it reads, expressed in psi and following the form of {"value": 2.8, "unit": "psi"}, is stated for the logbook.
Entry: {"value": 630, "unit": "psi"}
